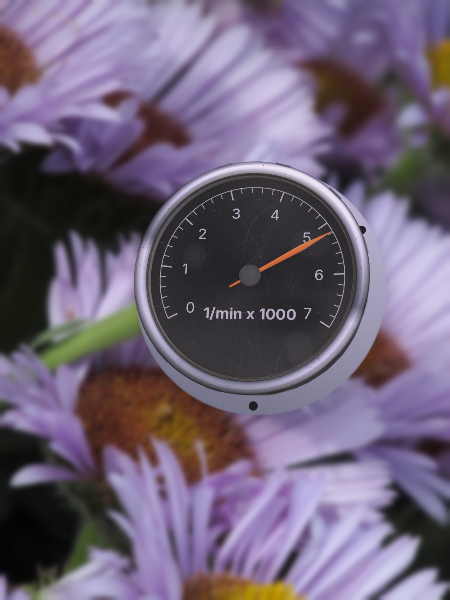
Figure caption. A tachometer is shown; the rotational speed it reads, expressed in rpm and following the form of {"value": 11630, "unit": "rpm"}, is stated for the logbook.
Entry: {"value": 5200, "unit": "rpm"}
